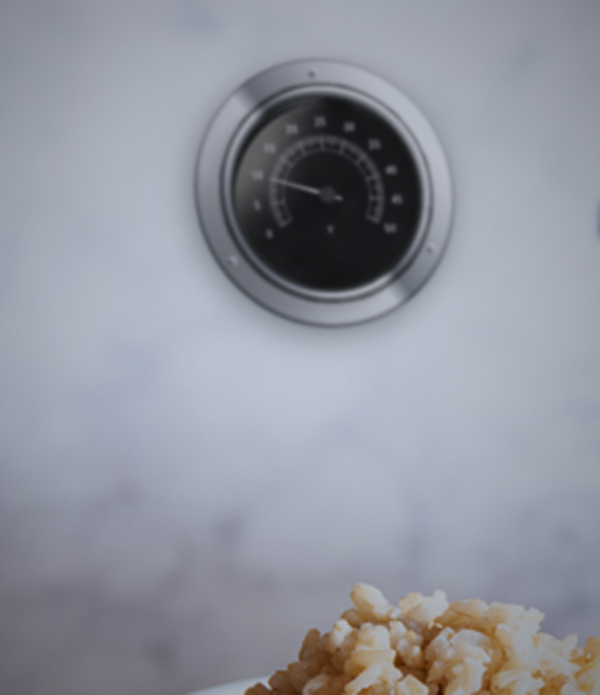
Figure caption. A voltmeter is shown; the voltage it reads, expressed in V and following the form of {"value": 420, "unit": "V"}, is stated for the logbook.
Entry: {"value": 10, "unit": "V"}
